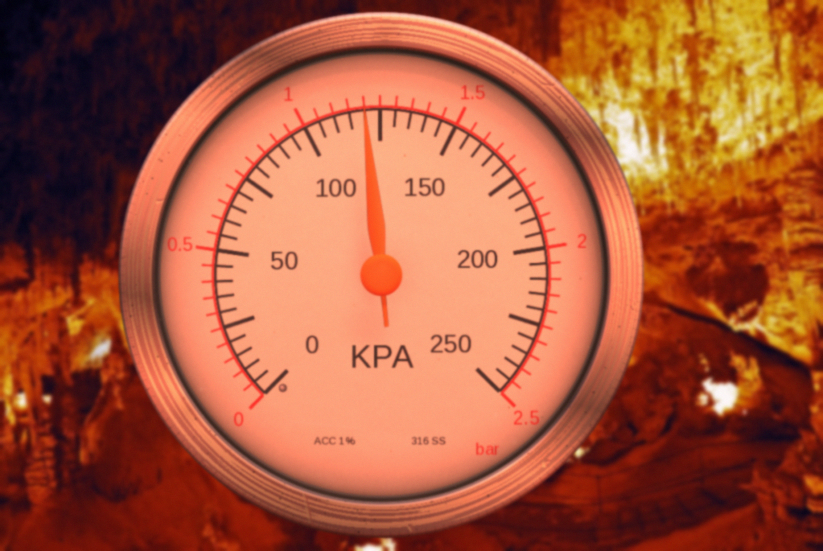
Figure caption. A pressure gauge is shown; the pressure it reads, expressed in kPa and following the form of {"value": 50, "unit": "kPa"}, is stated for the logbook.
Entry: {"value": 120, "unit": "kPa"}
